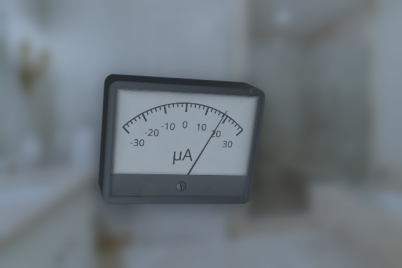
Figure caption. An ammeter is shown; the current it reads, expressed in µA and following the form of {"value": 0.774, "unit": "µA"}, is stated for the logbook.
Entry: {"value": 18, "unit": "µA"}
